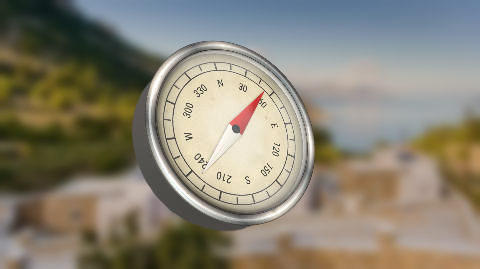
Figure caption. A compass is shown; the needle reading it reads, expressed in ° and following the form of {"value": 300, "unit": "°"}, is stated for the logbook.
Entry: {"value": 52.5, "unit": "°"}
